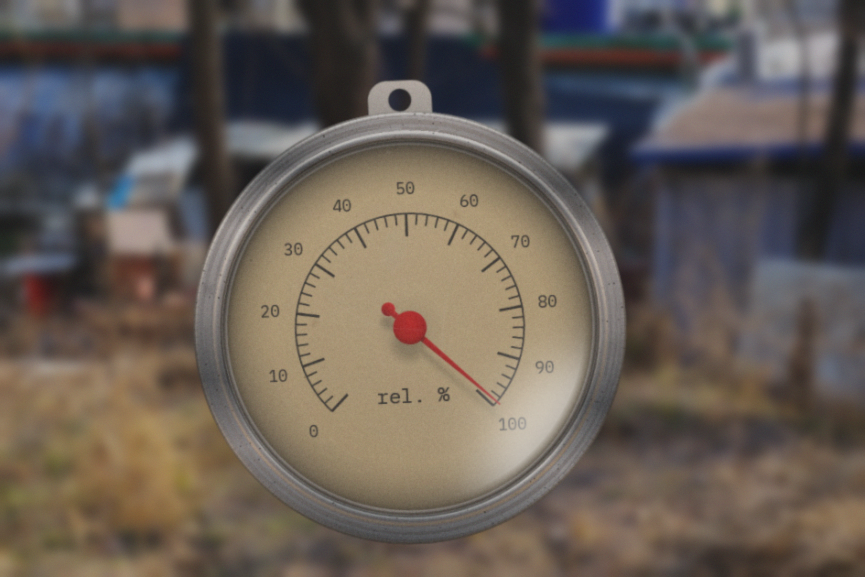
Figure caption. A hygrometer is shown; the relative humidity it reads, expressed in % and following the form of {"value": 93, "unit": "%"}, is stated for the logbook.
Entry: {"value": 99, "unit": "%"}
